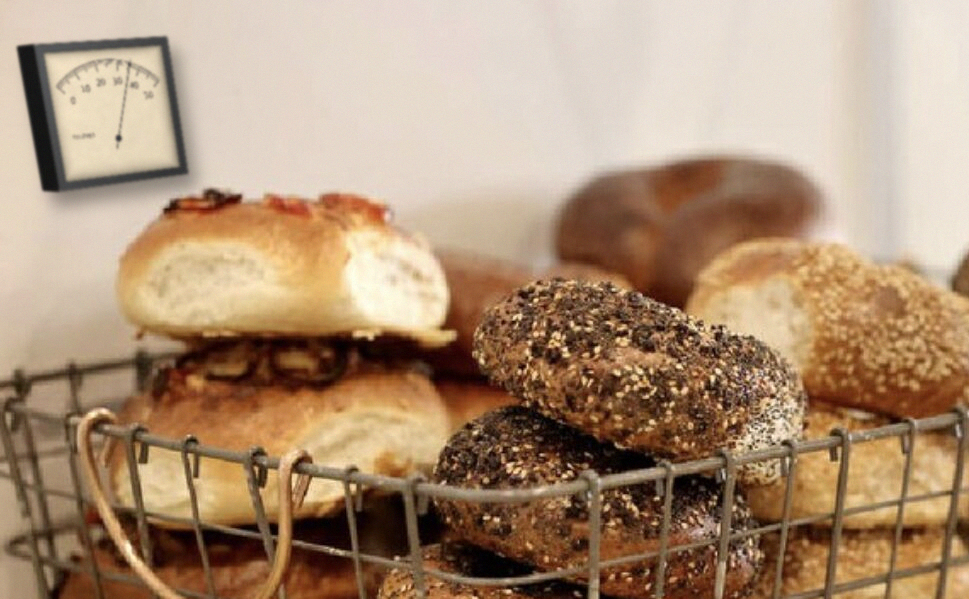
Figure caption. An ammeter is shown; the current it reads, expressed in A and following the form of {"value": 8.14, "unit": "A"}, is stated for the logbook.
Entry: {"value": 35, "unit": "A"}
